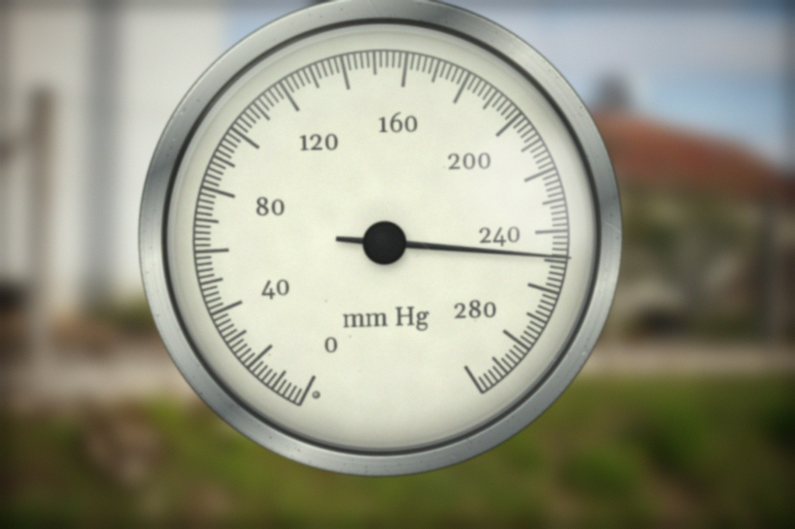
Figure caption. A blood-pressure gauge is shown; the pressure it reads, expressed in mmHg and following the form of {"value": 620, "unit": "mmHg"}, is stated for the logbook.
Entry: {"value": 248, "unit": "mmHg"}
